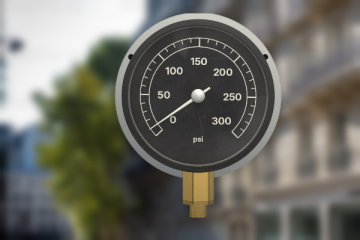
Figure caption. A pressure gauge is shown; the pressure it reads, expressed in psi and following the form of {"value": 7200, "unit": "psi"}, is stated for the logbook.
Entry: {"value": 10, "unit": "psi"}
